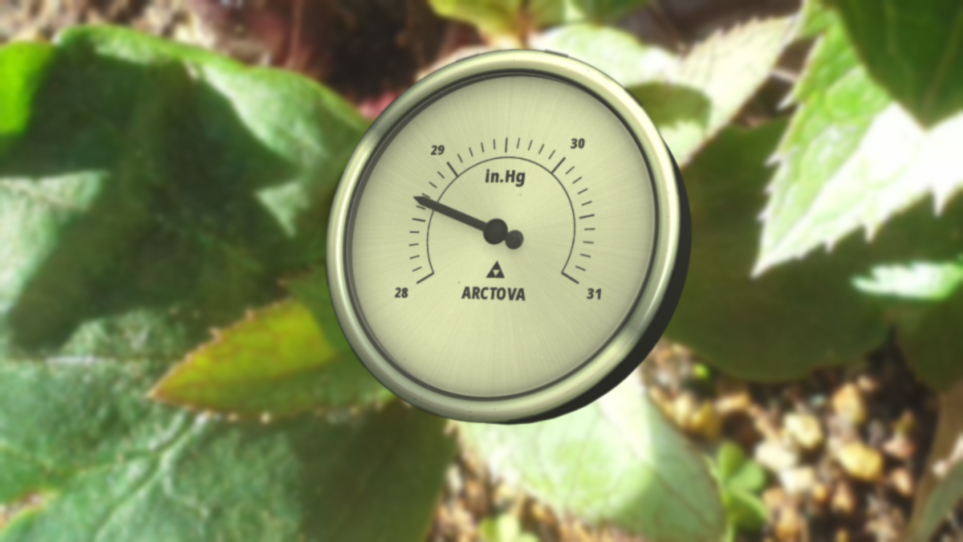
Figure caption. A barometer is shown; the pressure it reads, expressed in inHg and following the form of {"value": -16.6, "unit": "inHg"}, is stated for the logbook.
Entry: {"value": 28.65, "unit": "inHg"}
